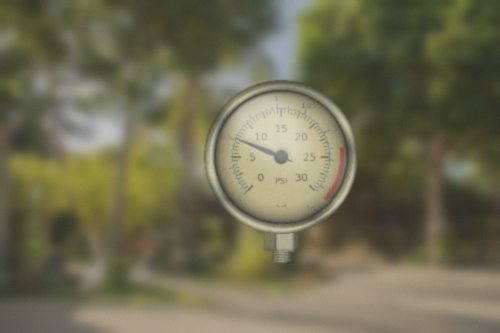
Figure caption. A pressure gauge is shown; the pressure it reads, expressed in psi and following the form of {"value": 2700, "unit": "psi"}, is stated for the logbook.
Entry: {"value": 7.5, "unit": "psi"}
